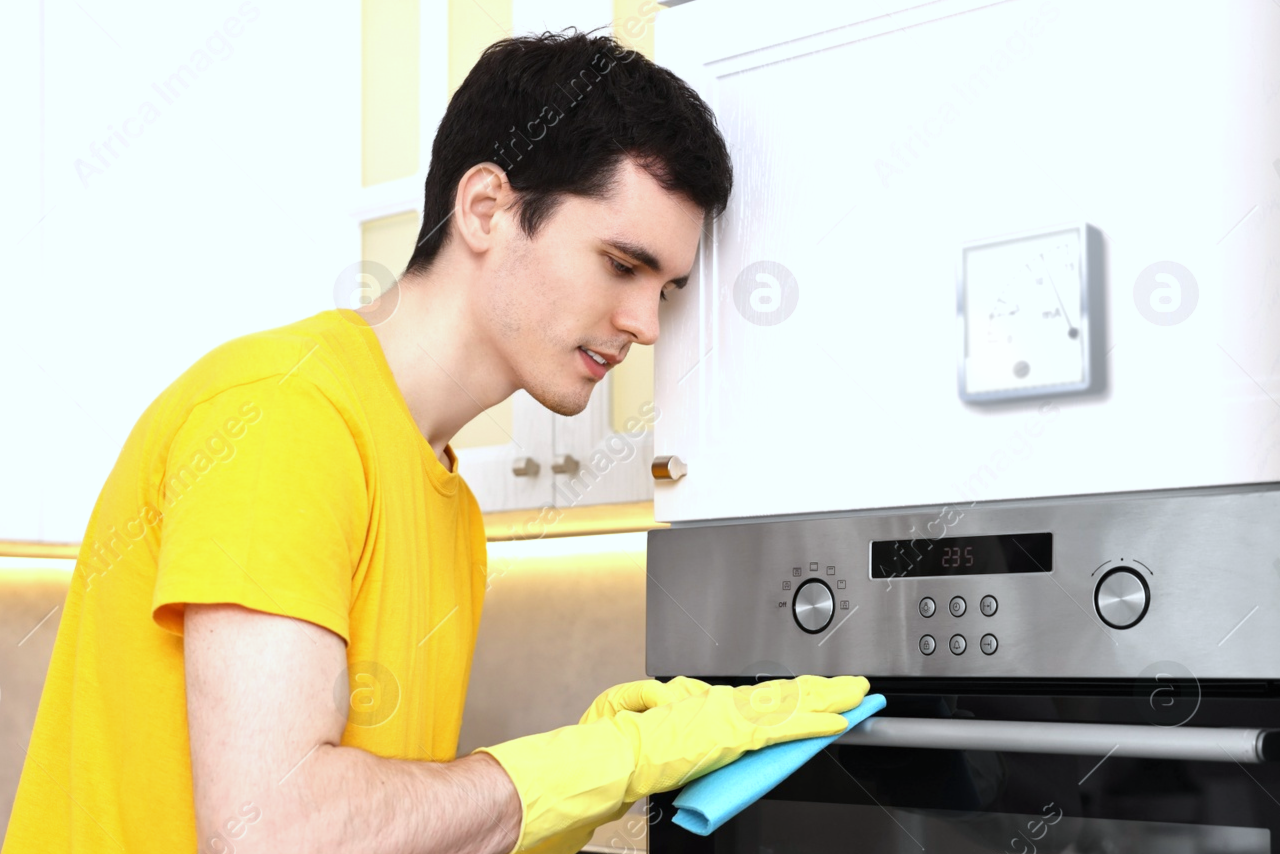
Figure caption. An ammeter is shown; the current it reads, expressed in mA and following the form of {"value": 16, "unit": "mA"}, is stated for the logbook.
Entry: {"value": 12, "unit": "mA"}
